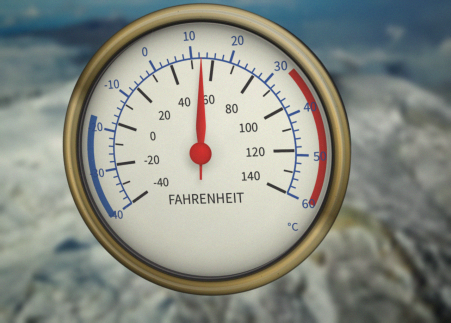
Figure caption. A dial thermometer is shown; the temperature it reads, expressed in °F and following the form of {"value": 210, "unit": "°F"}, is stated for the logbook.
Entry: {"value": 55, "unit": "°F"}
